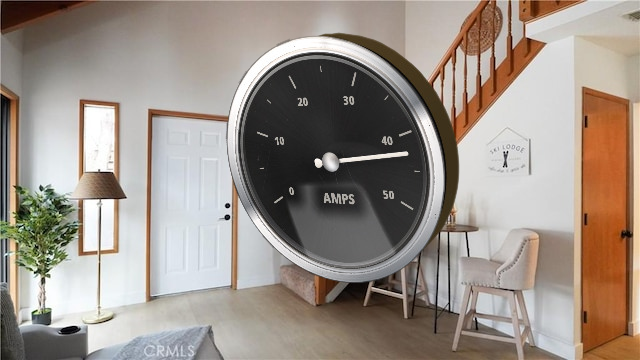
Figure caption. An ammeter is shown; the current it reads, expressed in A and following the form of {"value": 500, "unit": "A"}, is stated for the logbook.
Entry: {"value": 42.5, "unit": "A"}
